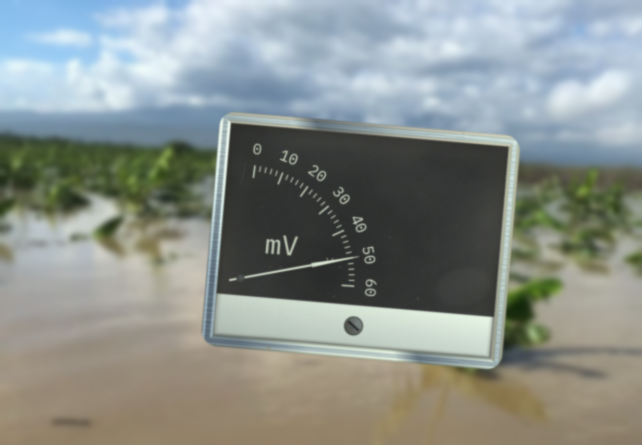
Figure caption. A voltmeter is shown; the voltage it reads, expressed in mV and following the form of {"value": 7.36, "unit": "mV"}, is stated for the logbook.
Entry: {"value": 50, "unit": "mV"}
